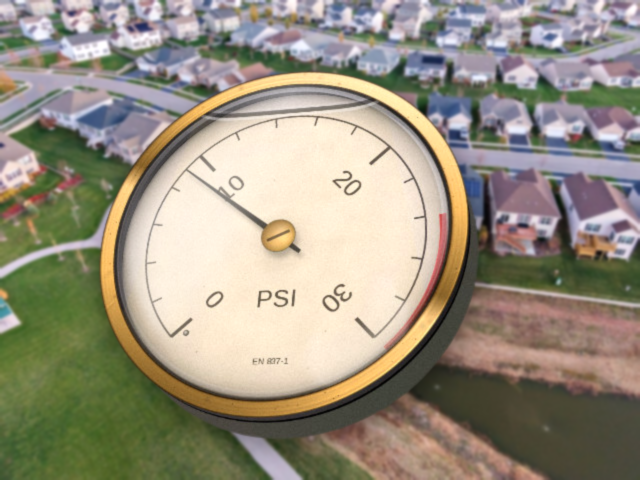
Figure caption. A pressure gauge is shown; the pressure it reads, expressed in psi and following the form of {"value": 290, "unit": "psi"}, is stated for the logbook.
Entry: {"value": 9, "unit": "psi"}
